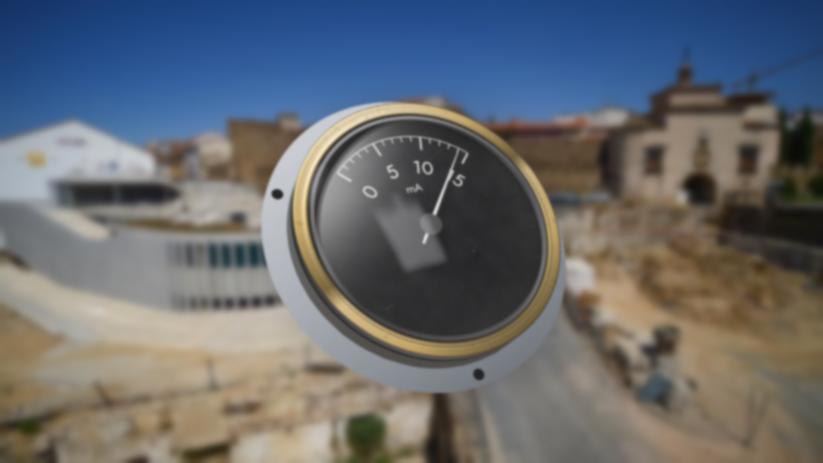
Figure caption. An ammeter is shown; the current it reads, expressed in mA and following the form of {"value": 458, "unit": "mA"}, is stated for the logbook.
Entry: {"value": 14, "unit": "mA"}
